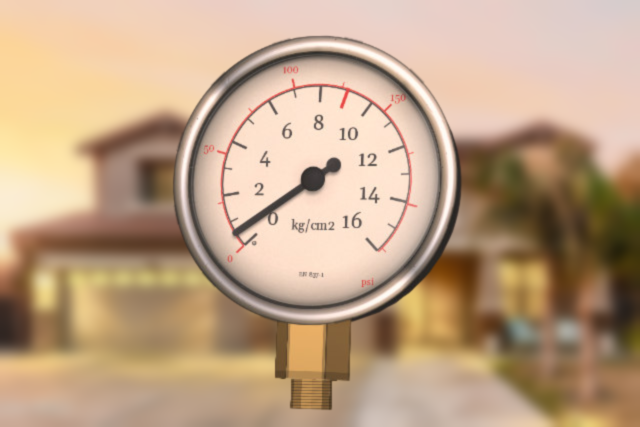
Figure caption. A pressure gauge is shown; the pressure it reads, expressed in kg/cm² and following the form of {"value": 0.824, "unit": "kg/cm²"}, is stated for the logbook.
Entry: {"value": 0.5, "unit": "kg/cm²"}
